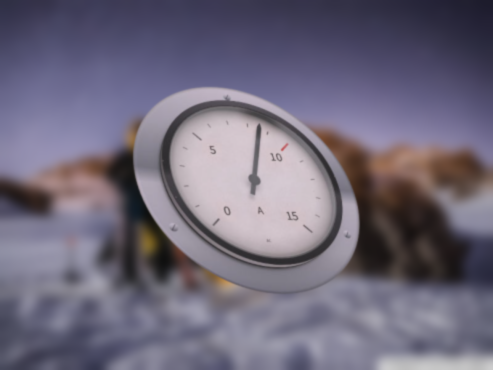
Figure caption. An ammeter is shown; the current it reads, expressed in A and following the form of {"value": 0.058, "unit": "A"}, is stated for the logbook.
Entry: {"value": 8.5, "unit": "A"}
